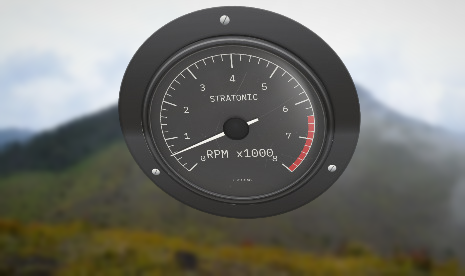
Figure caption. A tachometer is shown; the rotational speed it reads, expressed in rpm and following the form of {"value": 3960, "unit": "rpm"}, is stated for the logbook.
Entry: {"value": 600, "unit": "rpm"}
